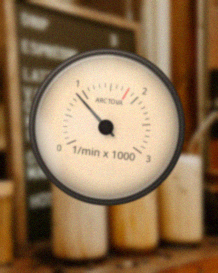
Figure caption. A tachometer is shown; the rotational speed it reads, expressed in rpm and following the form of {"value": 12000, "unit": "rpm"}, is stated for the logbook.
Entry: {"value": 900, "unit": "rpm"}
